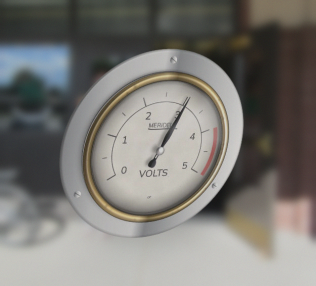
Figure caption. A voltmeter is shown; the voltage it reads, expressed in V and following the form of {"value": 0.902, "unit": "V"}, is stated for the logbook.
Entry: {"value": 3, "unit": "V"}
